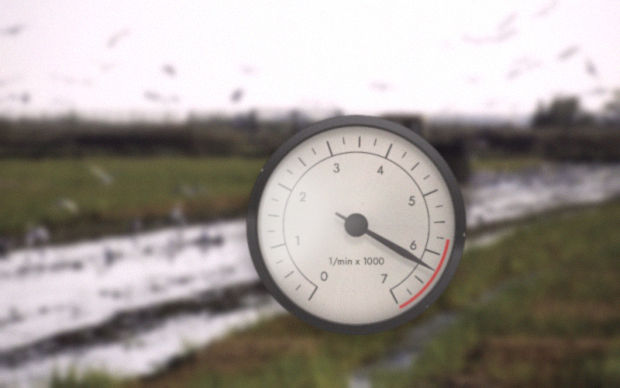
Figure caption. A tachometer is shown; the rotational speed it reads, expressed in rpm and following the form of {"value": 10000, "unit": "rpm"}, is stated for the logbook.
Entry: {"value": 6250, "unit": "rpm"}
